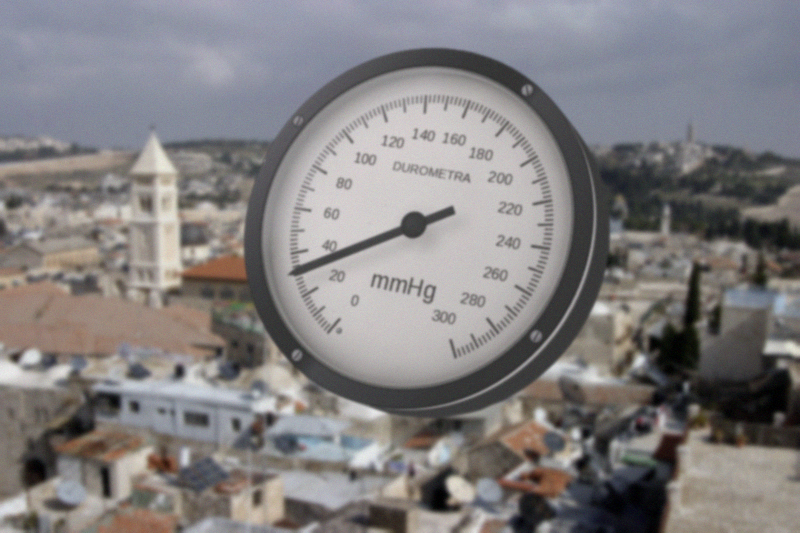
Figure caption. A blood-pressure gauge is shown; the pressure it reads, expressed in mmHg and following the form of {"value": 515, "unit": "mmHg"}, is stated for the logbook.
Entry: {"value": 30, "unit": "mmHg"}
